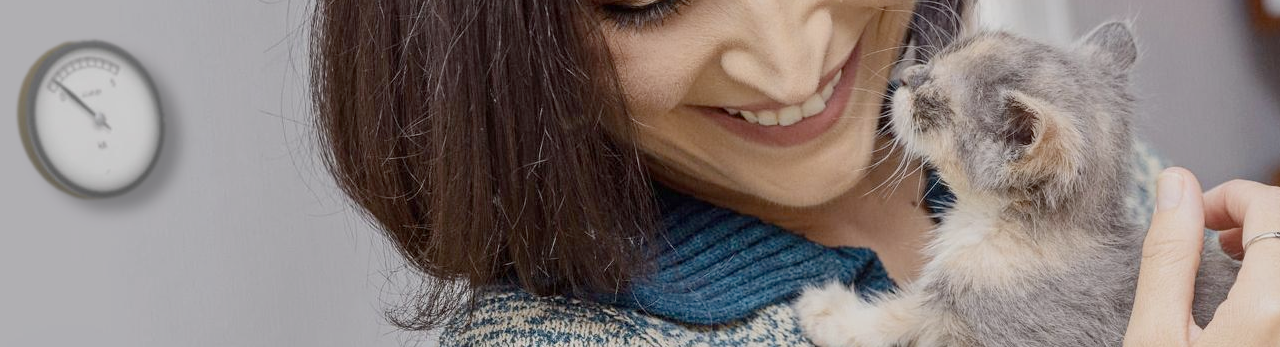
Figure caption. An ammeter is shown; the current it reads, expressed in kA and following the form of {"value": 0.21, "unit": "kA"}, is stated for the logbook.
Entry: {"value": 0.5, "unit": "kA"}
